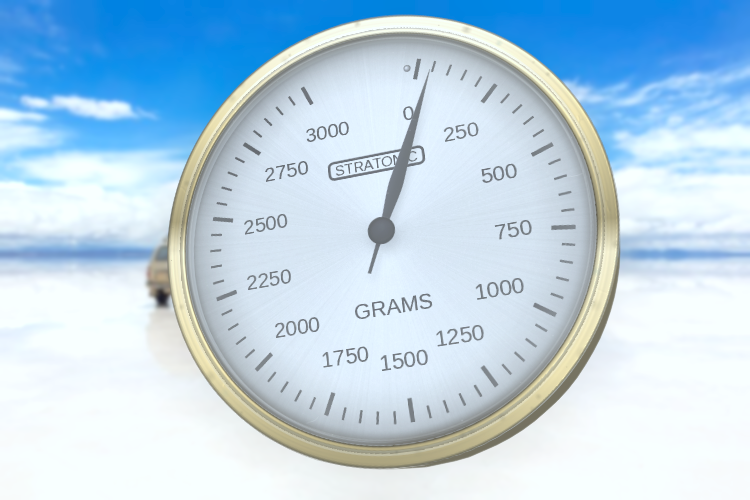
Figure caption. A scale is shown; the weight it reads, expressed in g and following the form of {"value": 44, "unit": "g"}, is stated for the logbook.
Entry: {"value": 50, "unit": "g"}
